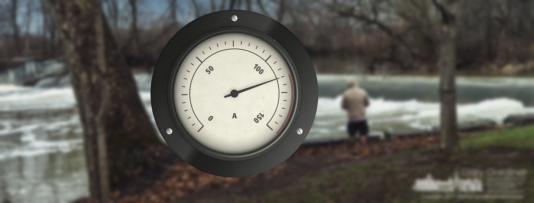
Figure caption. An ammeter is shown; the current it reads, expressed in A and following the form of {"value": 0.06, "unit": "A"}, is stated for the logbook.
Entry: {"value": 115, "unit": "A"}
